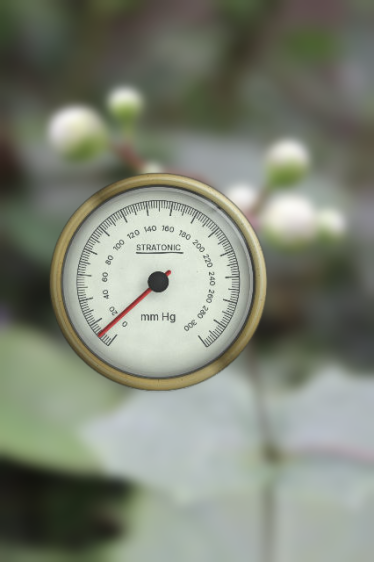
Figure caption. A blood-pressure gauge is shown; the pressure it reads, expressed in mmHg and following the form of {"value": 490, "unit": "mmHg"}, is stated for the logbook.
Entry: {"value": 10, "unit": "mmHg"}
